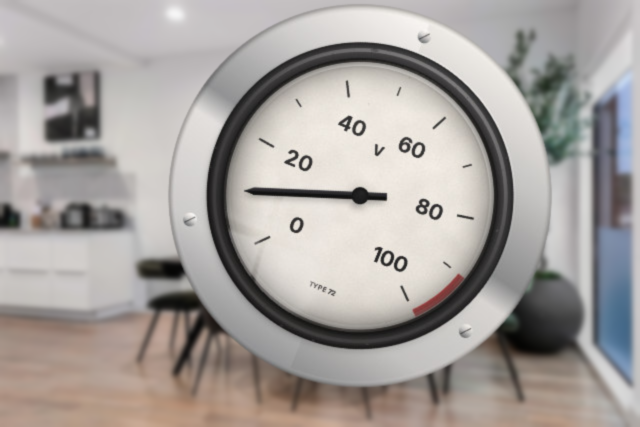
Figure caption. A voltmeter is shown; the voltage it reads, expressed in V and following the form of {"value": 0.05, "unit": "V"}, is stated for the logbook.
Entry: {"value": 10, "unit": "V"}
